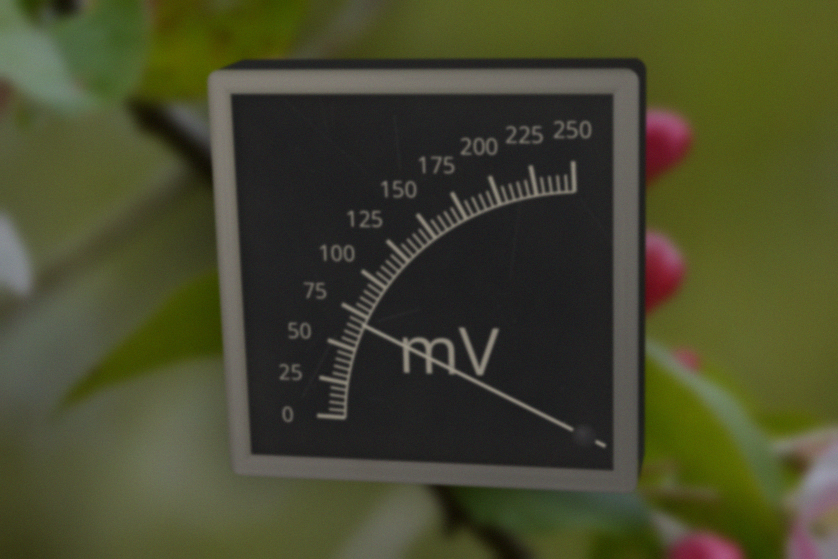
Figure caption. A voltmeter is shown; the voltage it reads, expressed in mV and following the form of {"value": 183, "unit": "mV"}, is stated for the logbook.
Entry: {"value": 70, "unit": "mV"}
